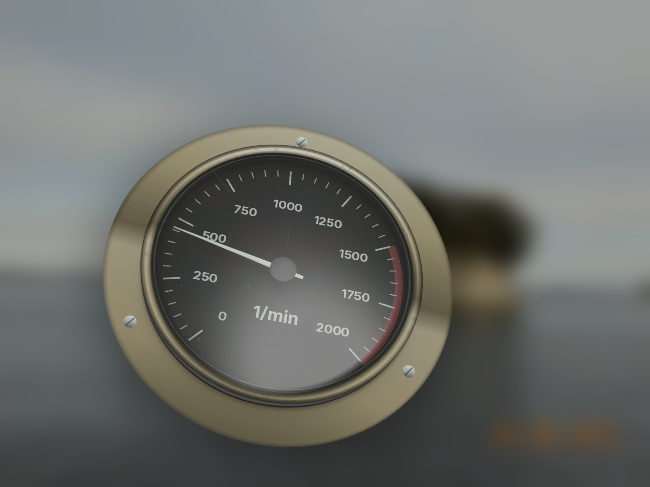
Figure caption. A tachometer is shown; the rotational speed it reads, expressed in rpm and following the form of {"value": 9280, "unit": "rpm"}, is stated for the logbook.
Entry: {"value": 450, "unit": "rpm"}
